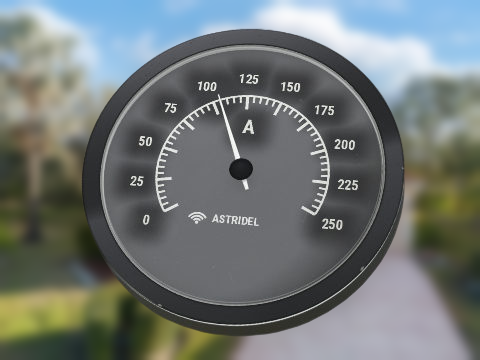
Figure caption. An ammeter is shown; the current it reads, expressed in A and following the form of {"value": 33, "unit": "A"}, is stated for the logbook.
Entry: {"value": 105, "unit": "A"}
